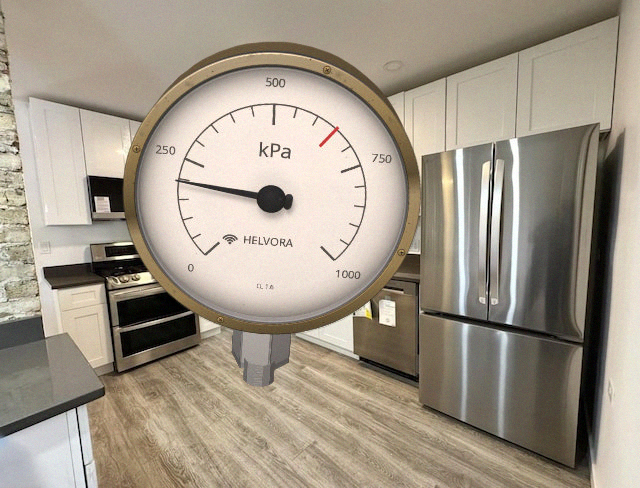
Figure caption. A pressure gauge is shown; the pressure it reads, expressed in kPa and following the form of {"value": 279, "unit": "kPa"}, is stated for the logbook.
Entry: {"value": 200, "unit": "kPa"}
